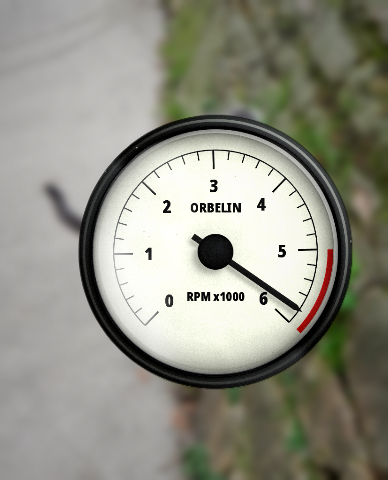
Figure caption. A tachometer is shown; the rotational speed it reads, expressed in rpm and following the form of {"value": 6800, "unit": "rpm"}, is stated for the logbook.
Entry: {"value": 5800, "unit": "rpm"}
